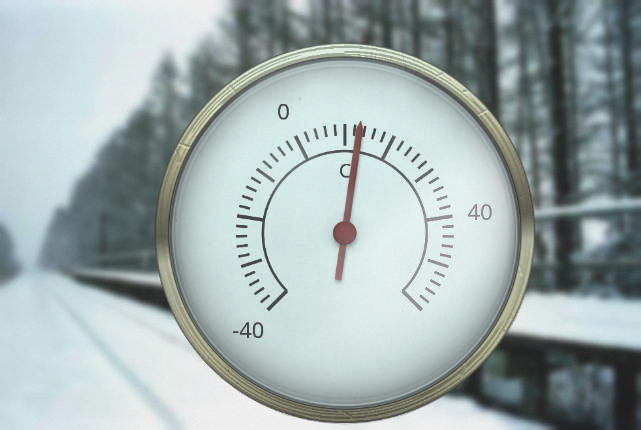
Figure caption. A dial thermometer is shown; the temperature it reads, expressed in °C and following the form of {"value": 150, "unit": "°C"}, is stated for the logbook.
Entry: {"value": 13, "unit": "°C"}
